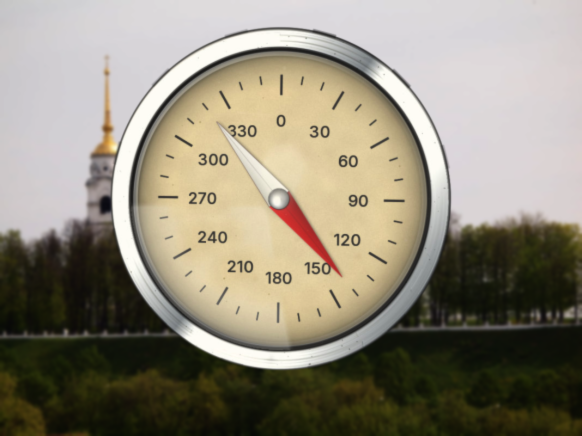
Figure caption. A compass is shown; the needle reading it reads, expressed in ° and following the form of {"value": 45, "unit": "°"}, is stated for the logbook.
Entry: {"value": 140, "unit": "°"}
